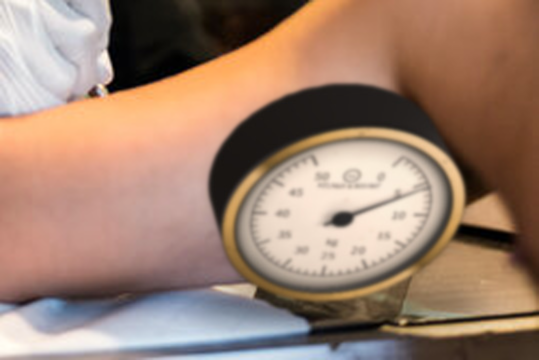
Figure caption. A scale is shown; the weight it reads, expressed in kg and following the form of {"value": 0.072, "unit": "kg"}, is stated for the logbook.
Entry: {"value": 5, "unit": "kg"}
